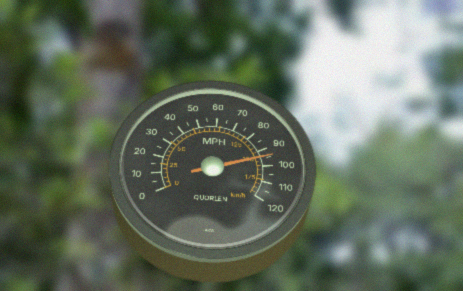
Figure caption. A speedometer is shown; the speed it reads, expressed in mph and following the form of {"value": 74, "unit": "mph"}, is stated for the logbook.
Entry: {"value": 95, "unit": "mph"}
